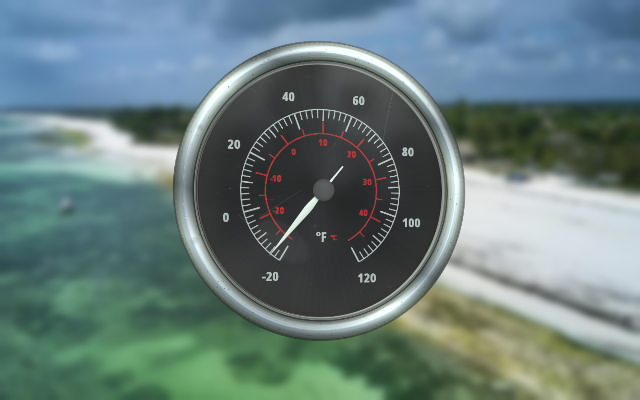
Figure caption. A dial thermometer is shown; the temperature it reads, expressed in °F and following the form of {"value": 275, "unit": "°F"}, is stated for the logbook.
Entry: {"value": -16, "unit": "°F"}
